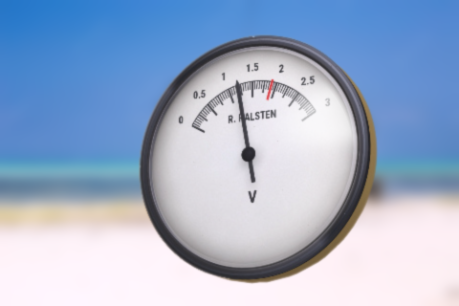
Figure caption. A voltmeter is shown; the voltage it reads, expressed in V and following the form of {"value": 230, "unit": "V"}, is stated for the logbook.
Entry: {"value": 1.25, "unit": "V"}
